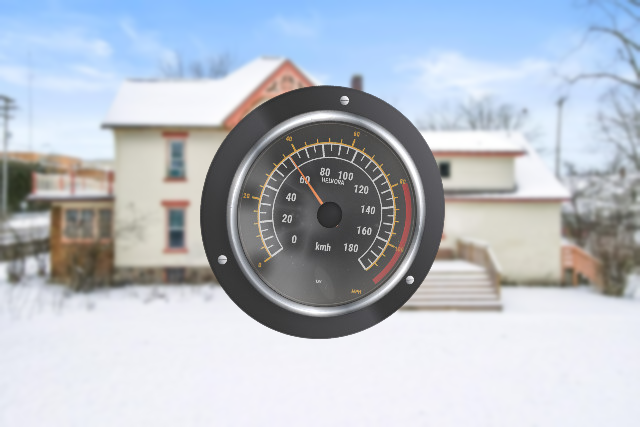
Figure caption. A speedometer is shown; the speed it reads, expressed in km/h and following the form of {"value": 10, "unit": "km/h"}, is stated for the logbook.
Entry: {"value": 60, "unit": "km/h"}
